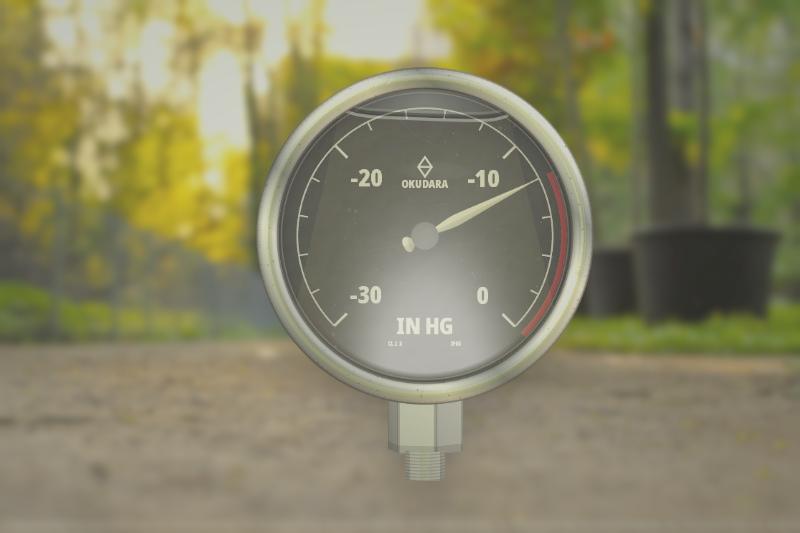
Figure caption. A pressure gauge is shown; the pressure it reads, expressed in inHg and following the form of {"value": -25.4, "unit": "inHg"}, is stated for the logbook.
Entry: {"value": -8, "unit": "inHg"}
